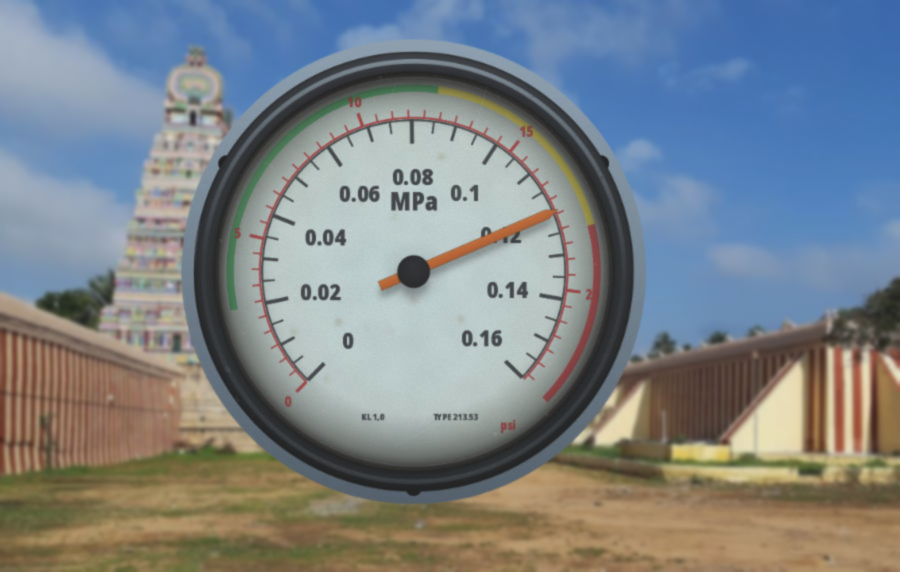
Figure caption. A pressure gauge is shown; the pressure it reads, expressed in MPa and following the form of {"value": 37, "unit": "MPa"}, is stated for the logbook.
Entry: {"value": 0.12, "unit": "MPa"}
